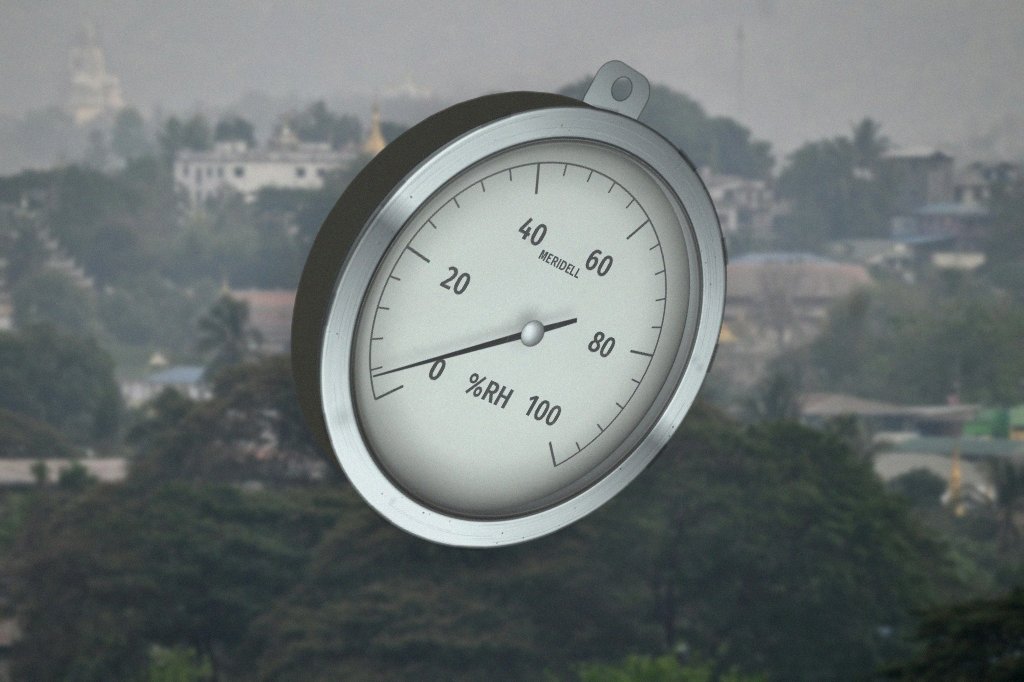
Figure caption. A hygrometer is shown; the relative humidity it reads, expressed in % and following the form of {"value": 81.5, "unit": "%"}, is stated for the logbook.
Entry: {"value": 4, "unit": "%"}
